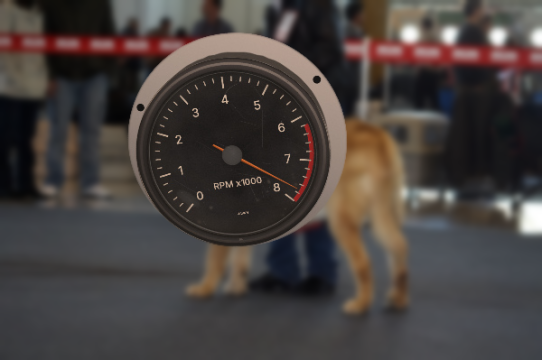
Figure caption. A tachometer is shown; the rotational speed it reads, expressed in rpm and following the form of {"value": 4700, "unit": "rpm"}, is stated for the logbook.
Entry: {"value": 7700, "unit": "rpm"}
